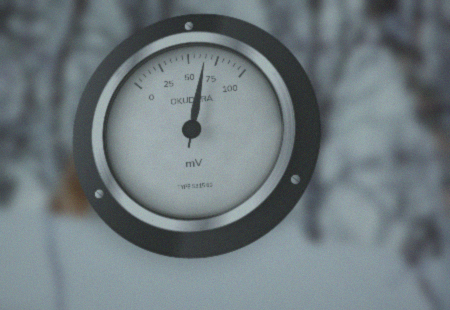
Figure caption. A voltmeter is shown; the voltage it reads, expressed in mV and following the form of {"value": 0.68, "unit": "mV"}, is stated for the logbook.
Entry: {"value": 65, "unit": "mV"}
